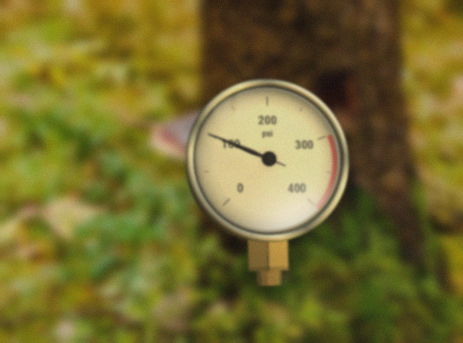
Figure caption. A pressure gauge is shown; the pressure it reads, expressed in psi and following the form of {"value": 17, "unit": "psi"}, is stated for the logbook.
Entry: {"value": 100, "unit": "psi"}
